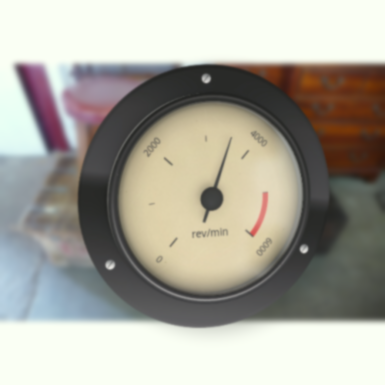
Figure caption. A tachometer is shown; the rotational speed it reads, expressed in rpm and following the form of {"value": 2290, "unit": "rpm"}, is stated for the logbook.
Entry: {"value": 3500, "unit": "rpm"}
